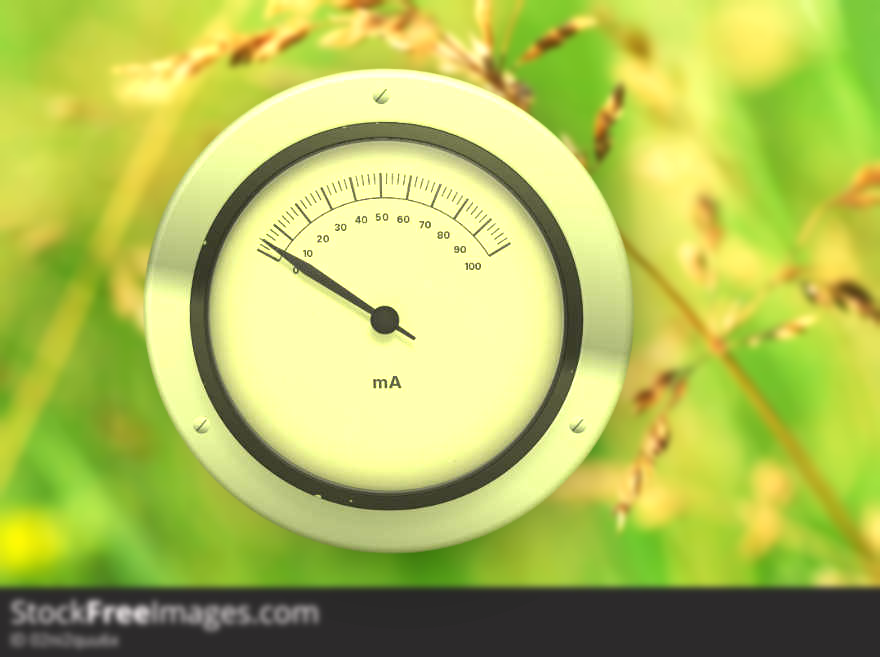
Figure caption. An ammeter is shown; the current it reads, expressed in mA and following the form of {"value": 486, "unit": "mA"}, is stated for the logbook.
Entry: {"value": 4, "unit": "mA"}
